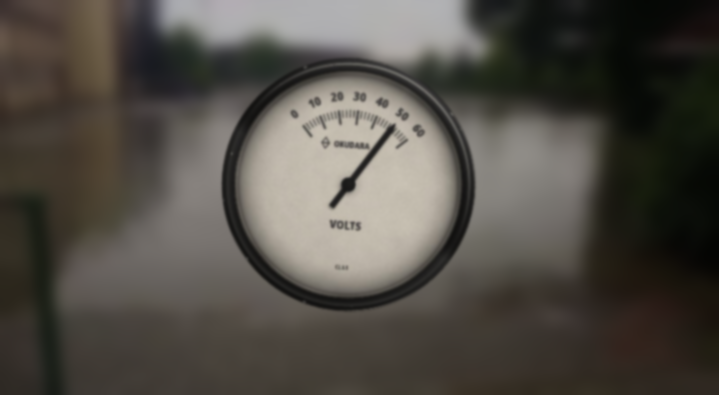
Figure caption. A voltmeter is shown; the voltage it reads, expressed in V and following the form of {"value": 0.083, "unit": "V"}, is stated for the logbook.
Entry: {"value": 50, "unit": "V"}
